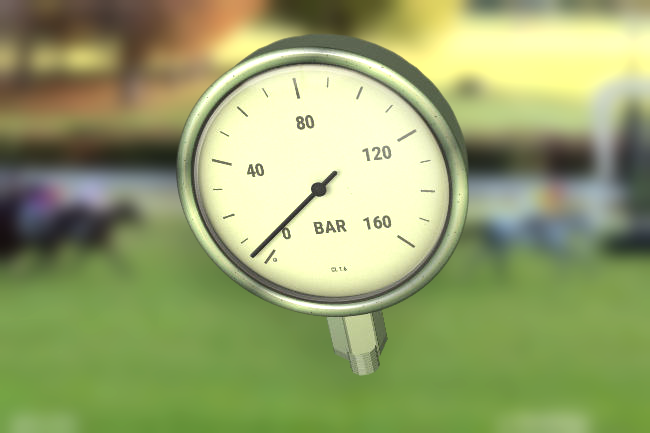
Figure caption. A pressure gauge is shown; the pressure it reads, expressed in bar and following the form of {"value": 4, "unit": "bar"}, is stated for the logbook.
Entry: {"value": 5, "unit": "bar"}
